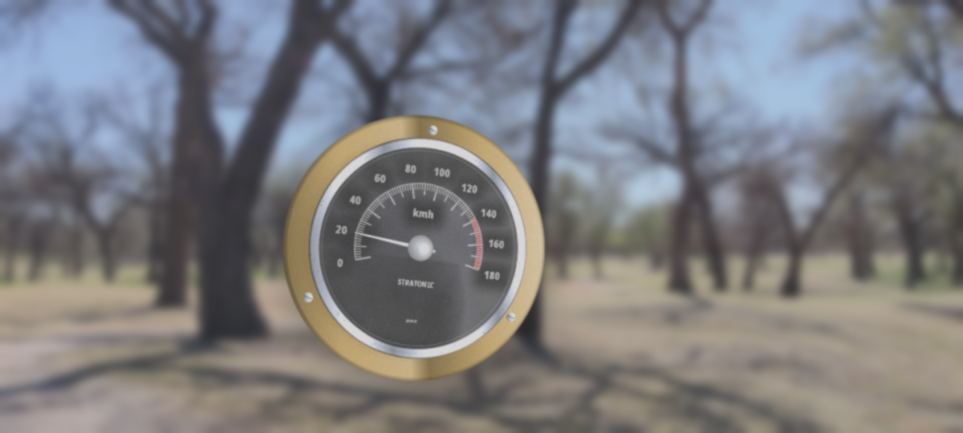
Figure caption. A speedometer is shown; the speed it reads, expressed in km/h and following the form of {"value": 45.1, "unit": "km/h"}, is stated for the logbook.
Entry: {"value": 20, "unit": "km/h"}
